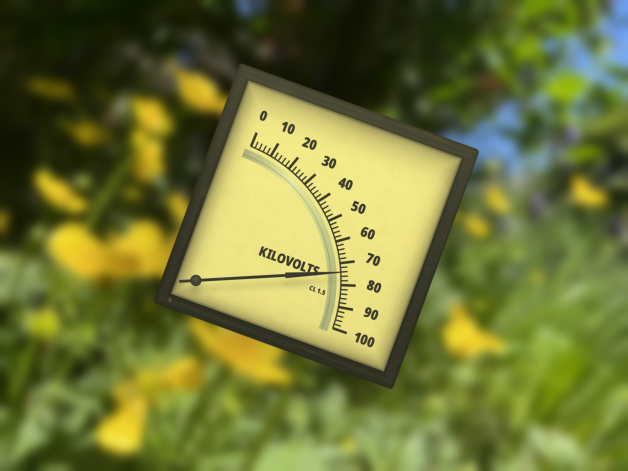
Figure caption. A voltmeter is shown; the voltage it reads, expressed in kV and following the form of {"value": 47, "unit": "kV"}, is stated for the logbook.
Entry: {"value": 74, "unit": "kV"}
